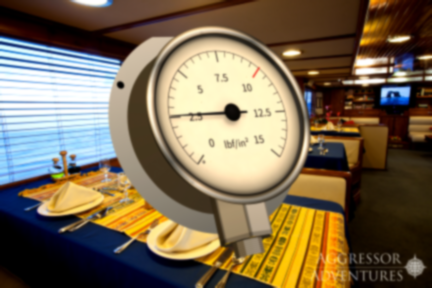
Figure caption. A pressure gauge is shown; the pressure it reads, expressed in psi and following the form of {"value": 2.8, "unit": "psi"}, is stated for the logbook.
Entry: {"value": 2.5, "unit": "psi"}
